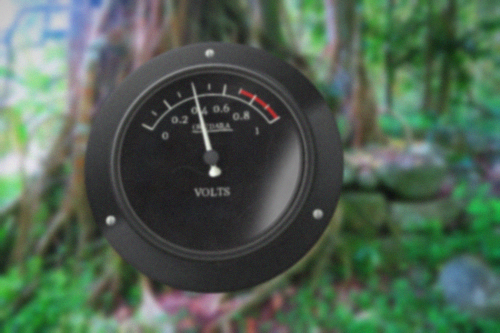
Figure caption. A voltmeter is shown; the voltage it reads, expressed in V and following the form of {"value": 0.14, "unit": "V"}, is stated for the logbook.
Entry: {"value": 0.4, "unit": "V"}
